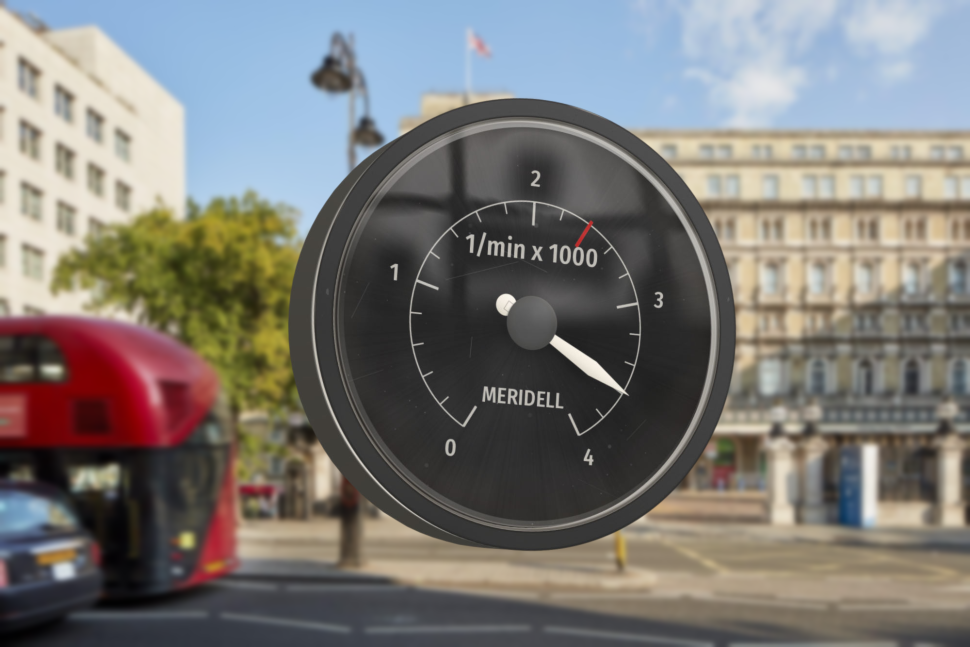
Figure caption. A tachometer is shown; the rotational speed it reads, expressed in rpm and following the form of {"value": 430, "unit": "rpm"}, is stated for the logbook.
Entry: {"value": 3600, "unit": "rpm"}
